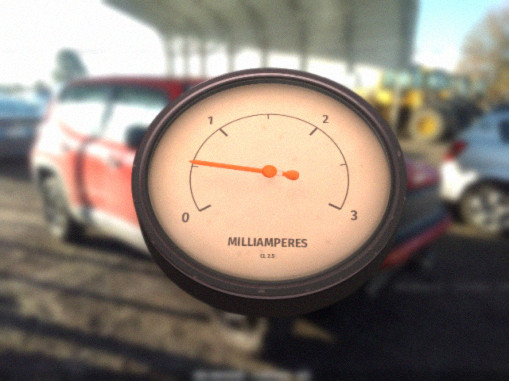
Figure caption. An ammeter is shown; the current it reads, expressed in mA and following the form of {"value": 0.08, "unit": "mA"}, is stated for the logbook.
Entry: {"value": 0.5, "unit": "mA"}
